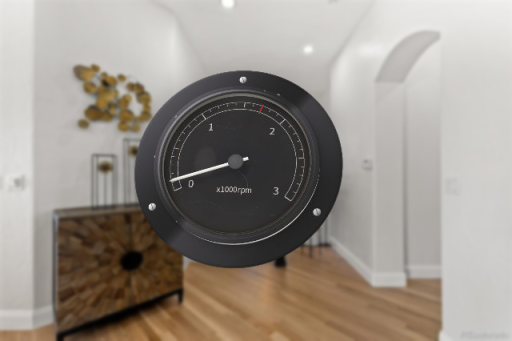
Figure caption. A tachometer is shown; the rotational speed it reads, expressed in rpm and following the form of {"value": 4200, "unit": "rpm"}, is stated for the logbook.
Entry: {"value": 100, "unit": "rpm"}
